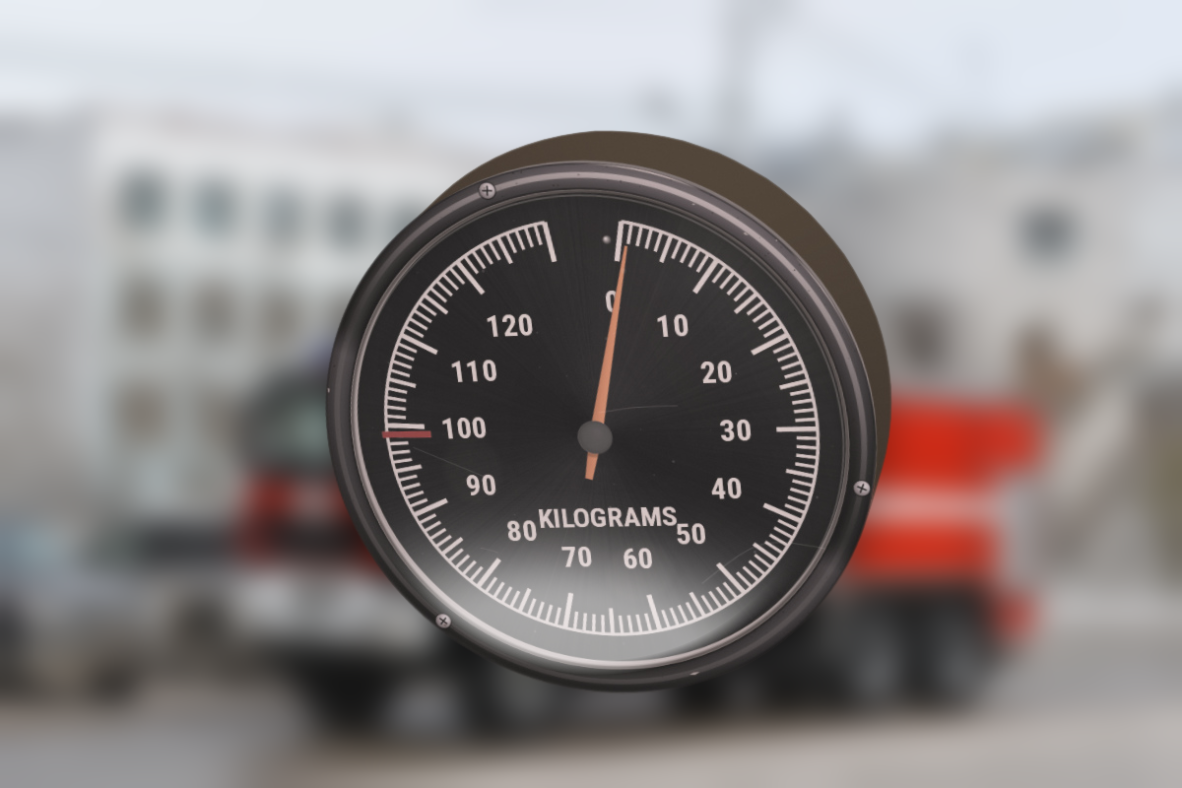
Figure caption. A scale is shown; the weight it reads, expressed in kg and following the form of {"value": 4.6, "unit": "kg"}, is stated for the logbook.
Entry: {"value": 1, "unit": "kg"}
